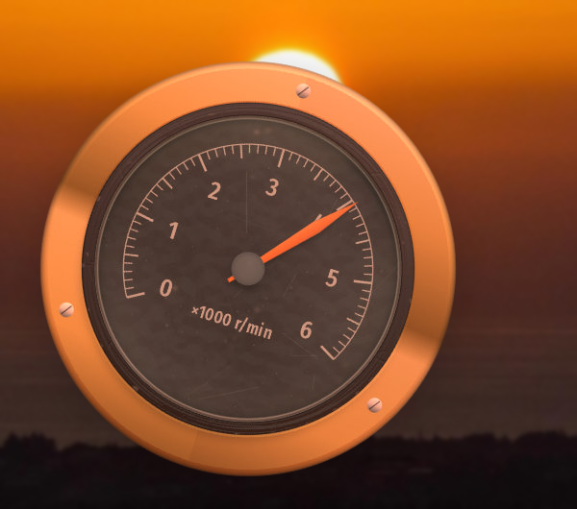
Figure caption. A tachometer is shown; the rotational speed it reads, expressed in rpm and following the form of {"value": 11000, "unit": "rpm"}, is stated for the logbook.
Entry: {"value": 4050, "unit": "rpm"}
